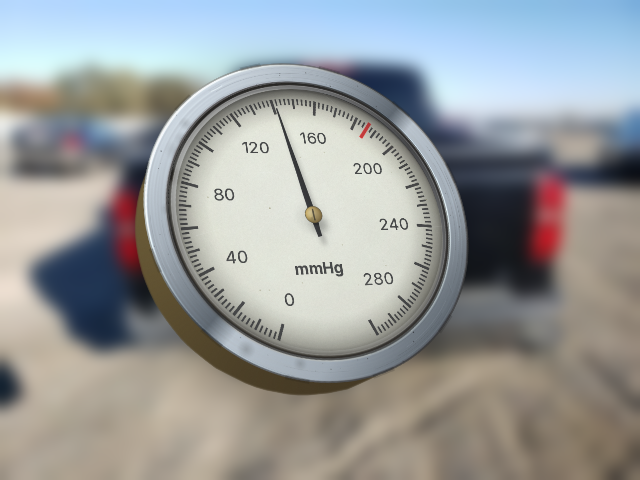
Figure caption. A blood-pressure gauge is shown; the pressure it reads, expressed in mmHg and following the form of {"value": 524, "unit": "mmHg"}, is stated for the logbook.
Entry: {"value": 140, "unit": "mmHg"}
